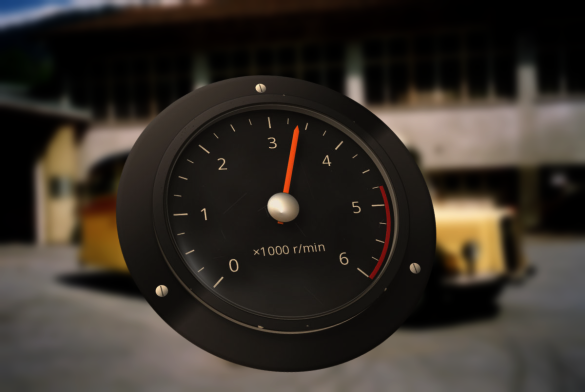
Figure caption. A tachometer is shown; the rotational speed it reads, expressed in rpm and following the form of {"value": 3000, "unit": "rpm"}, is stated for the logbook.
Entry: {"value": 3375, "unit": "rpm"}
